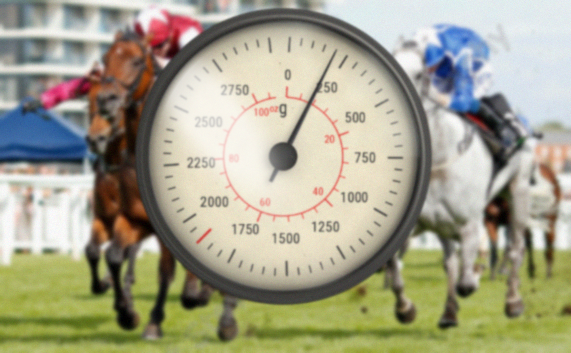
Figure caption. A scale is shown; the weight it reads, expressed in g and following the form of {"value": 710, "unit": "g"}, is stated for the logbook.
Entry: {"value": 200, "unit": "g"}
